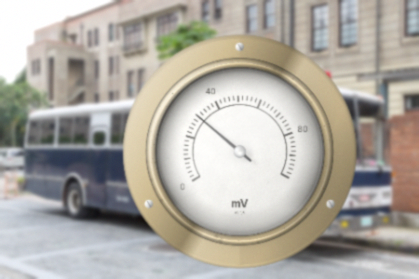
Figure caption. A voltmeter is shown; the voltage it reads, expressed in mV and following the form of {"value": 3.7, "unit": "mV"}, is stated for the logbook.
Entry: {"value": 30, "unit": "mV"}
